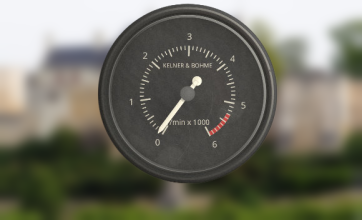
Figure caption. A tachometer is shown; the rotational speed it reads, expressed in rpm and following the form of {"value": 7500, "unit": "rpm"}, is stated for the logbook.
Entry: {"value": 100, "unit": "rpm"}
